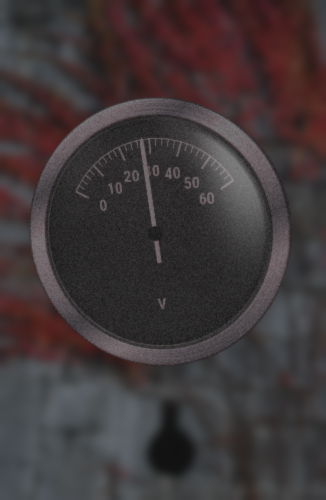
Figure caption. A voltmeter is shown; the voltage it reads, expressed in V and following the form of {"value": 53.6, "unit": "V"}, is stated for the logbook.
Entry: {"value": 28, "unit": "V"}
